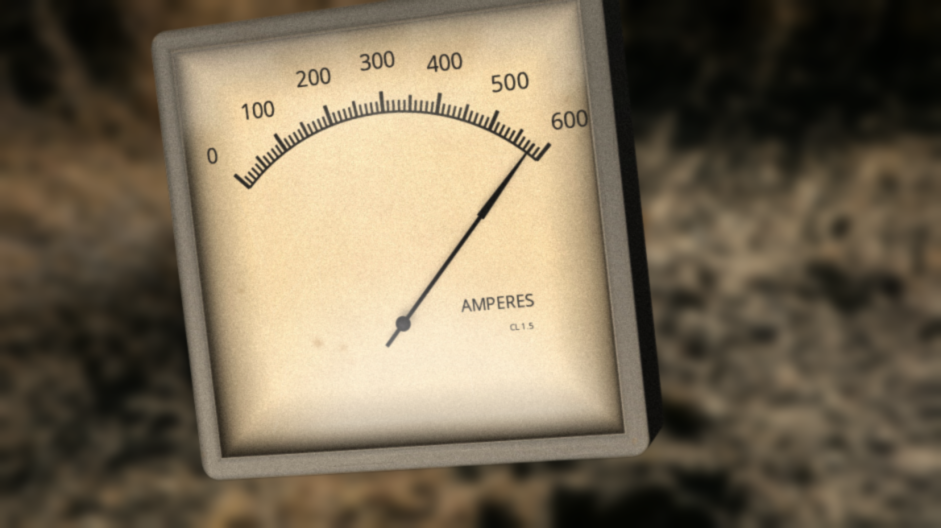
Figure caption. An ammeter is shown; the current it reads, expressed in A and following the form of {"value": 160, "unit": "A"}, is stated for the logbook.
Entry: {"value": 580, "unit": "A"}
